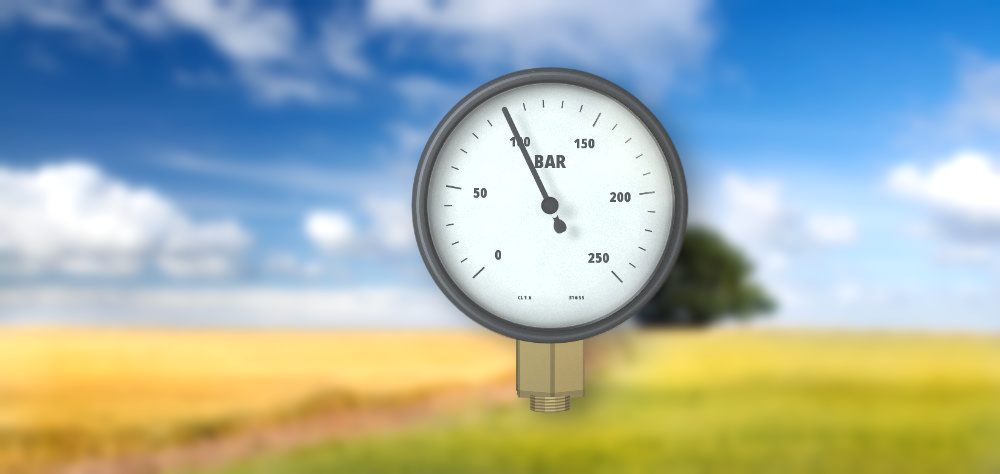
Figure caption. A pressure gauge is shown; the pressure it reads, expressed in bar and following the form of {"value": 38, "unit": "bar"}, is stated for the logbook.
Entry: {"value": 100, "unit": "bar"}
